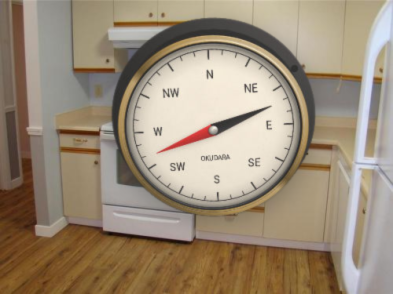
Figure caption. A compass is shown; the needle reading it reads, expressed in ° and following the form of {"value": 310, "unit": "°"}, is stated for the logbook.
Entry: {"value": 250, "unit": "°"}
